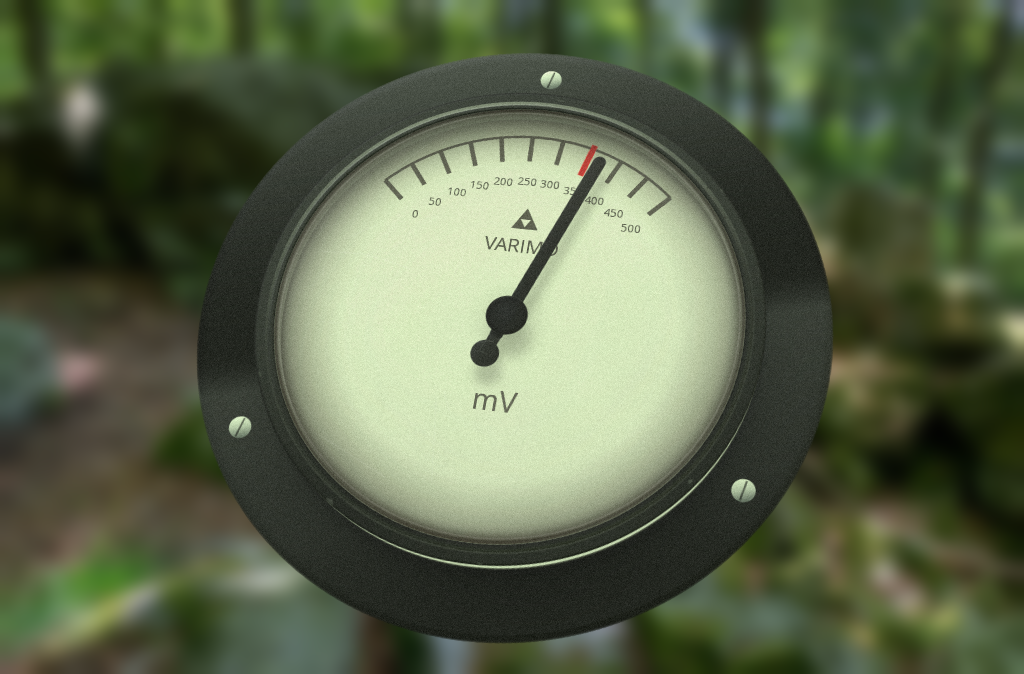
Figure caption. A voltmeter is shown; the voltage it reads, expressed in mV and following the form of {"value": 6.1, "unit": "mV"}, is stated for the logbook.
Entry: {"value": 375, "unit": "mV"}
